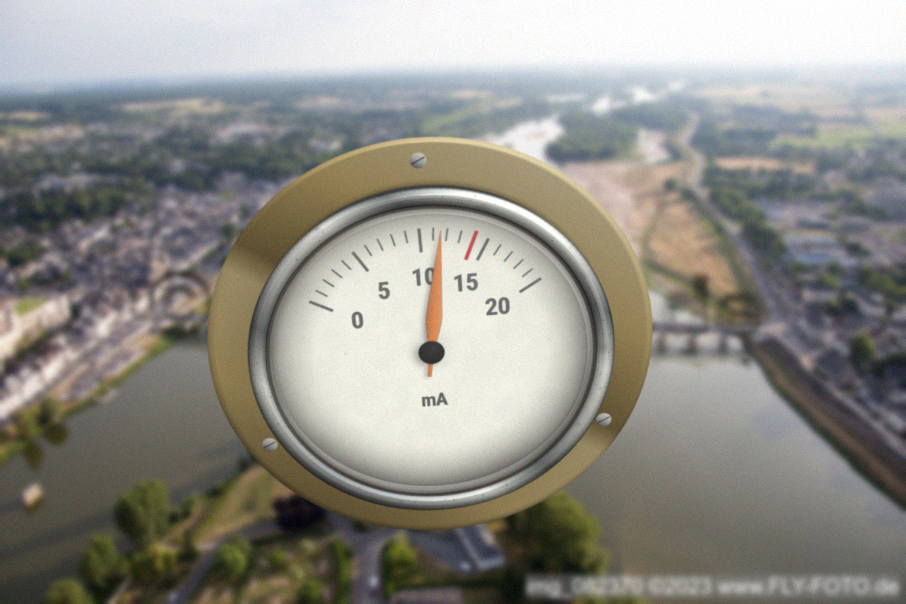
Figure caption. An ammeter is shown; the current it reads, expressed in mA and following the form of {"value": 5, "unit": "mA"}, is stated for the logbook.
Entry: {"value": 11.5, "unit": "mA"}
